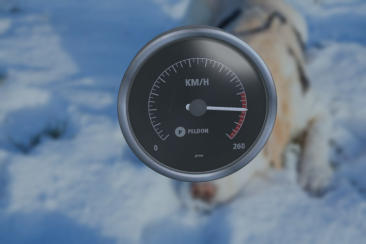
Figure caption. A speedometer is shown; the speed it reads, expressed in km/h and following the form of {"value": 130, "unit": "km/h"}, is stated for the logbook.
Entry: {"value": 220, "unit": "km/h"}
